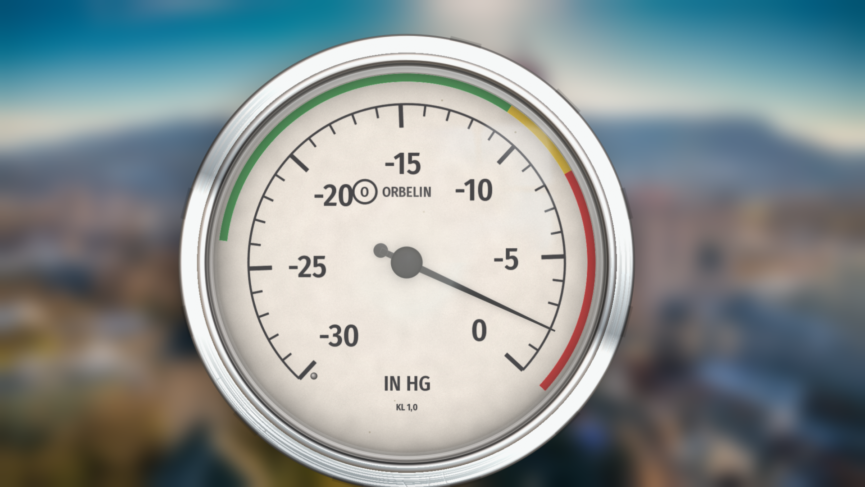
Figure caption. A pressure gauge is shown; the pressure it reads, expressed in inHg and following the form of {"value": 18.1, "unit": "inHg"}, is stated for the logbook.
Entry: {"value": -2, "unit": "inHg"}
